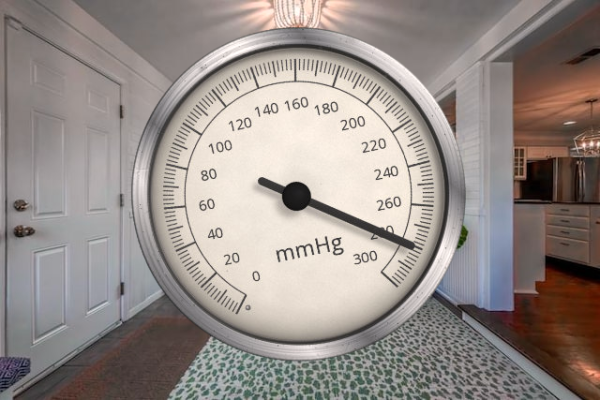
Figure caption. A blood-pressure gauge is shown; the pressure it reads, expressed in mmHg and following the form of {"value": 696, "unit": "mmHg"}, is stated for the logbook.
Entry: {"value": 280, "unit": "mmHg"}
